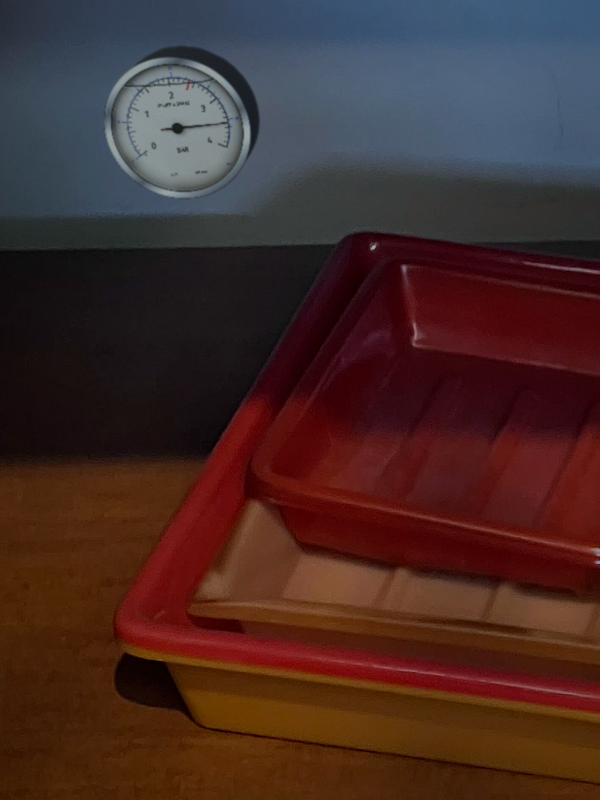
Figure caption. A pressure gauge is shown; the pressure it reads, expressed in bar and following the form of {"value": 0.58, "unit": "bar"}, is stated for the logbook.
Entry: {"value": 3.5, "unit": "bar"}
